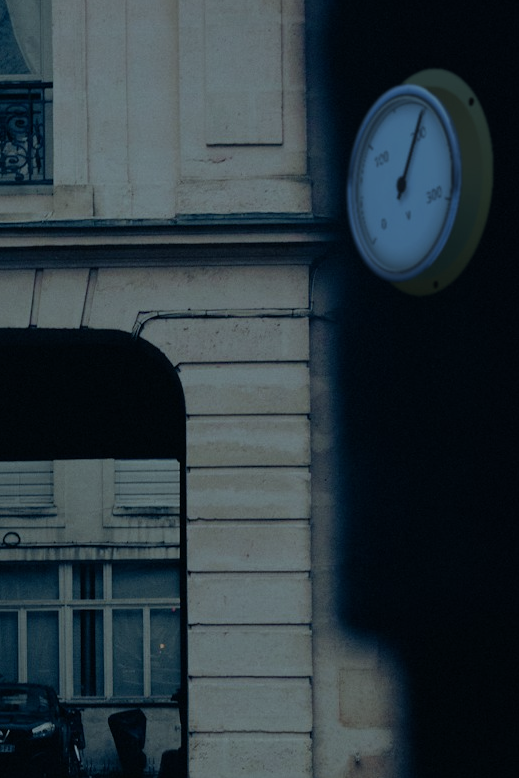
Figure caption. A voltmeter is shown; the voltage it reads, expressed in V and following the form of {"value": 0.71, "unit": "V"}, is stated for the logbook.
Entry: {"value": 200, "unit": "V"}
